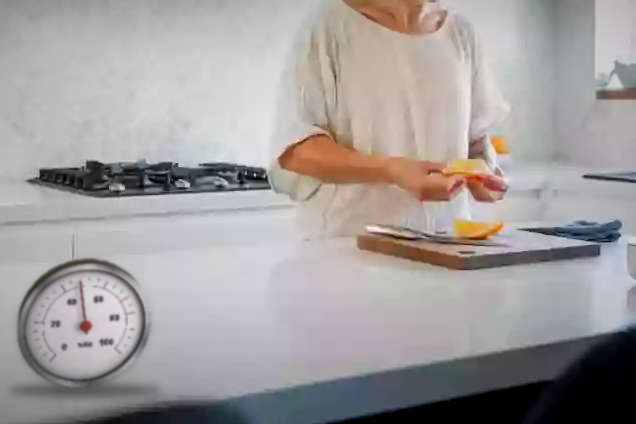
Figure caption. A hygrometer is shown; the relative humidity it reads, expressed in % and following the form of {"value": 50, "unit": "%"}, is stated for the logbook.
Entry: {"value": 48, "unit": "%"}
